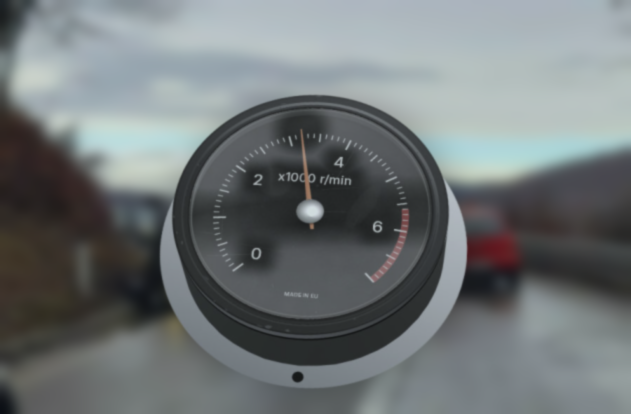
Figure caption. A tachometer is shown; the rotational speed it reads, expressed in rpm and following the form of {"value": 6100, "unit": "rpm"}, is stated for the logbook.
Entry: {"value": 3200, "unit": "rpm"}
